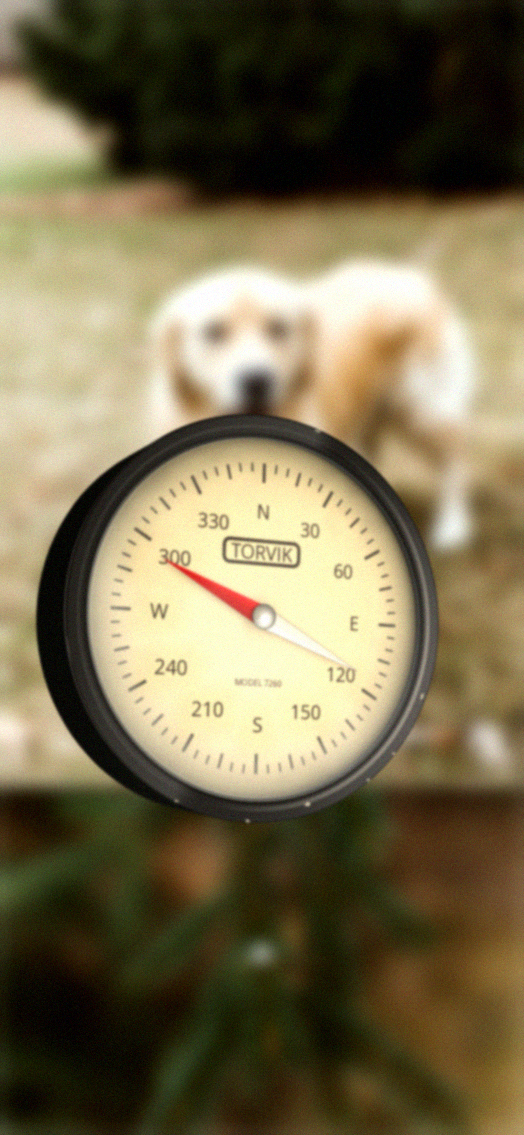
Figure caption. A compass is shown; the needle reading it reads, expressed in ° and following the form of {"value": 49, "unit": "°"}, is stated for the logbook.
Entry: {"value": 295, "unit": "°"}
